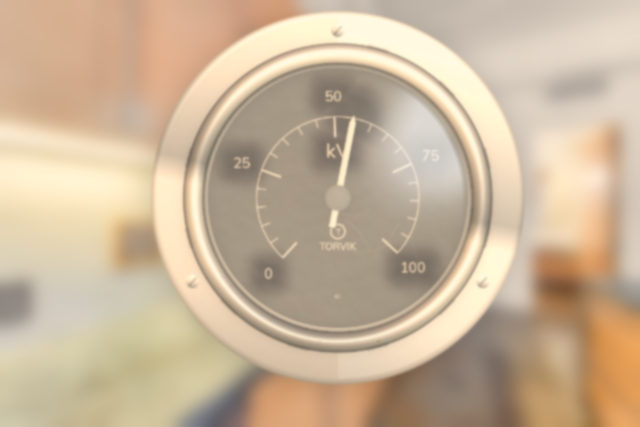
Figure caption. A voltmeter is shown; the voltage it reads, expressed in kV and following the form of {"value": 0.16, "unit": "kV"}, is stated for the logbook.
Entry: {"value": 55, "unit": "kV"}
